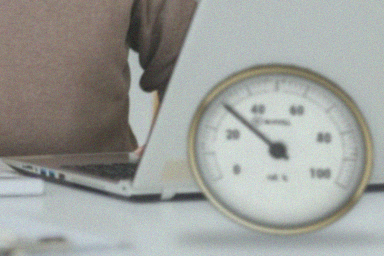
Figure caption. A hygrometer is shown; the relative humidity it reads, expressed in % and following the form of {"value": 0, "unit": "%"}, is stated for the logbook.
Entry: {"value": 30, "unit": "%"}
